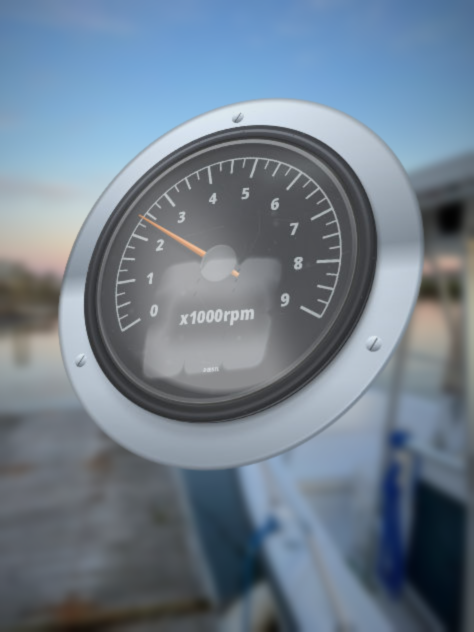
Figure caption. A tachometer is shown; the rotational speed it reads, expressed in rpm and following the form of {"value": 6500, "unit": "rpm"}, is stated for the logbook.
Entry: {"value": 2375, "unit": "rpm"}
